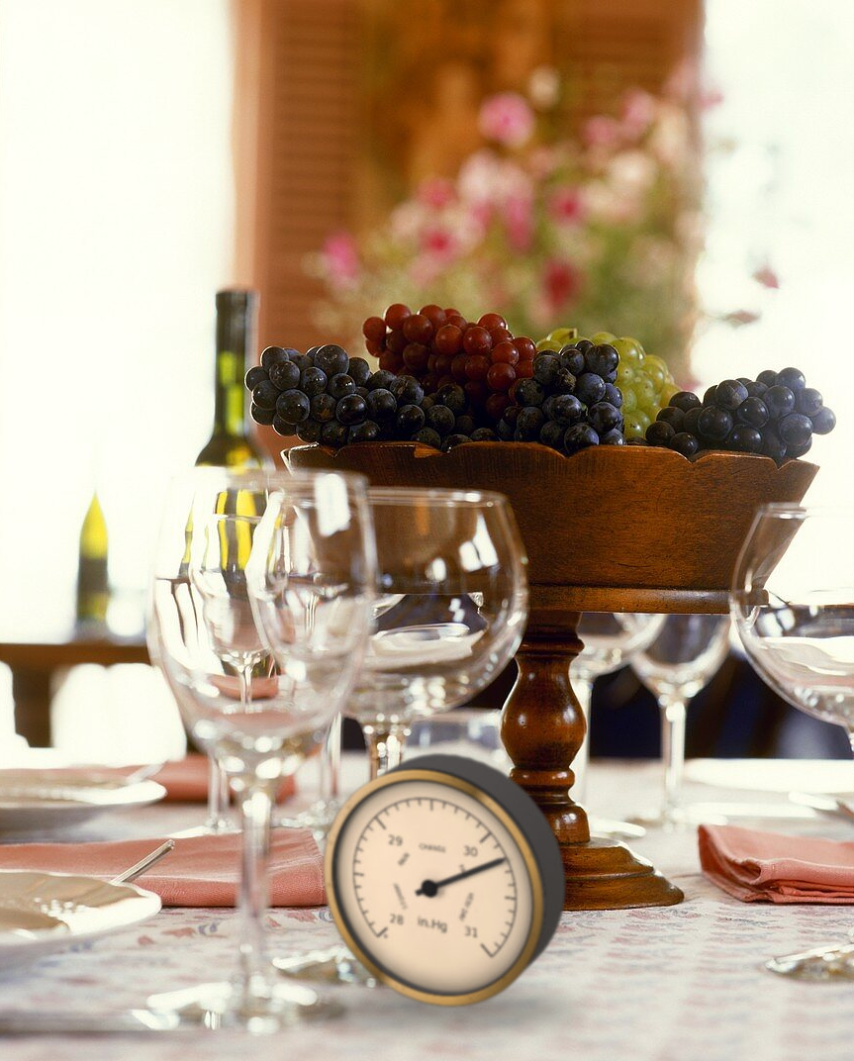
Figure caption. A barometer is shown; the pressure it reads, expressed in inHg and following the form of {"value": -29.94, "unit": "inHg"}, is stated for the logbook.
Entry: {"value": 30.2, "unit": "inHg"}
